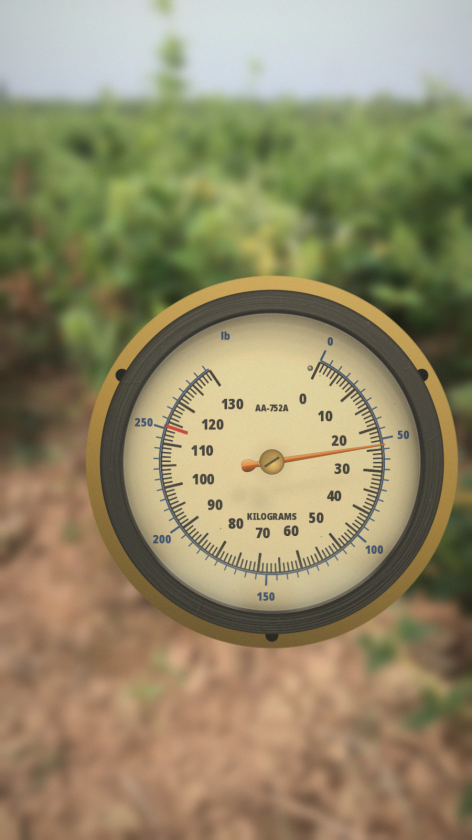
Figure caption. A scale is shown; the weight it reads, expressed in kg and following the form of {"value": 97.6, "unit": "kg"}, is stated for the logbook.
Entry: {"value": 24, "unit": "kg"}
